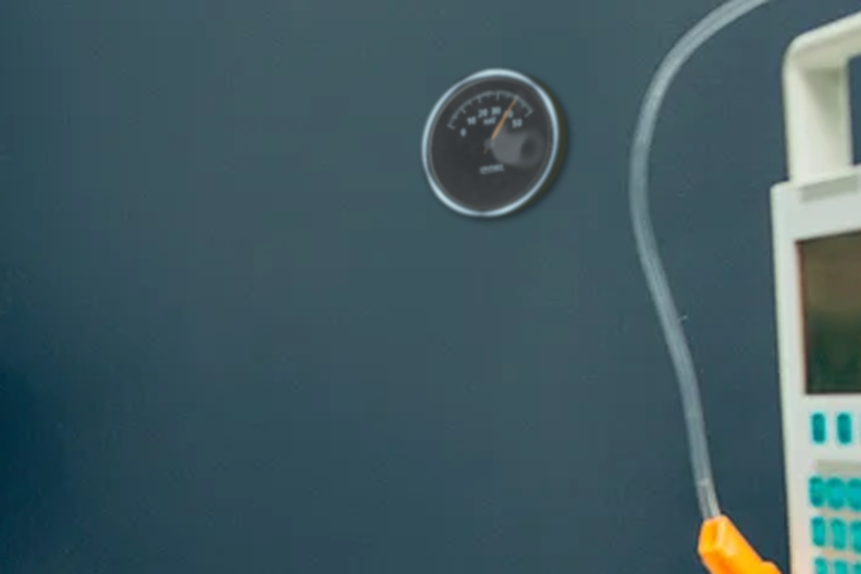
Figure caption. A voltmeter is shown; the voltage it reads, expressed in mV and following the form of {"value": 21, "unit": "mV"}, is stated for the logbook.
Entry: {"value": 40, "unit": "mV"}
